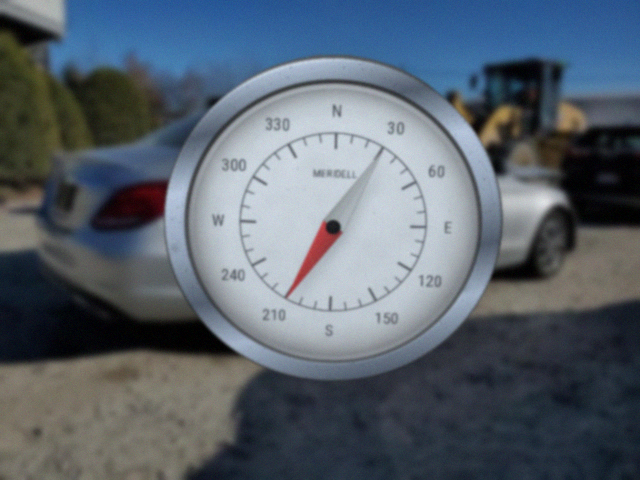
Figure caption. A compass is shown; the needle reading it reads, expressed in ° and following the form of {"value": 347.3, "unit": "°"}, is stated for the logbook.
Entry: {"value": 210, "unit": "°"}
